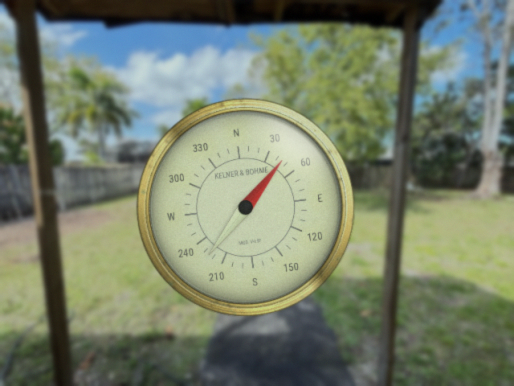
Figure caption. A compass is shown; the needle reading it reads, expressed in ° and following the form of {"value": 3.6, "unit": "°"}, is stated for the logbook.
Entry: {"value": 45, "unit": "°"}
